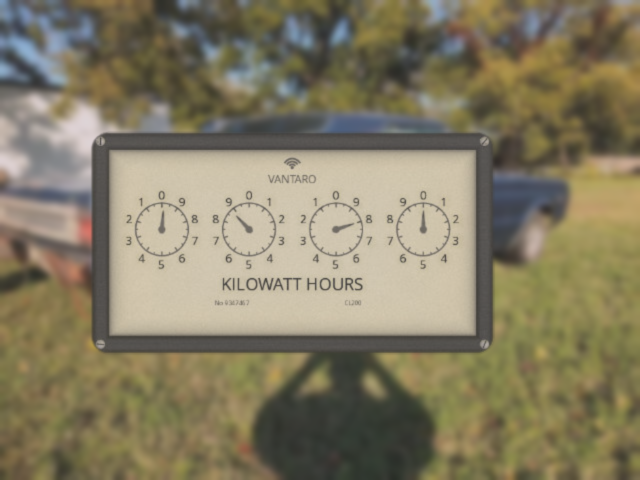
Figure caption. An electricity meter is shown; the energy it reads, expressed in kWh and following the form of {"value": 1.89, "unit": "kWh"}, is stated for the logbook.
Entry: {"value": 9880, "unit": "kWh"}
